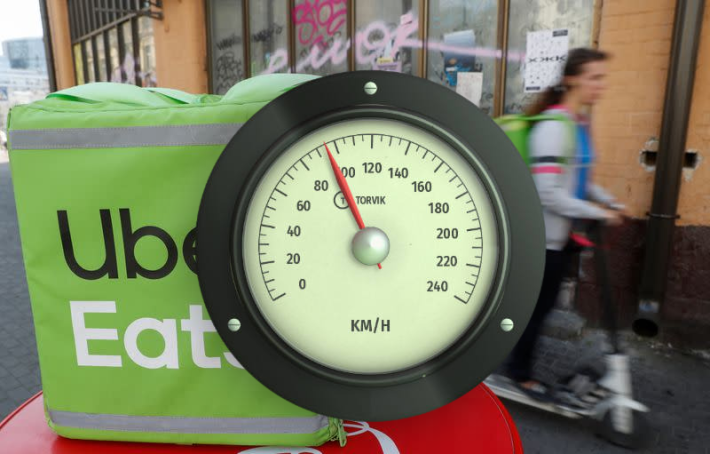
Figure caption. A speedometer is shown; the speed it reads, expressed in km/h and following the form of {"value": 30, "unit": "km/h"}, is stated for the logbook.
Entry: {"value": 95, "unit": "km/h"}
